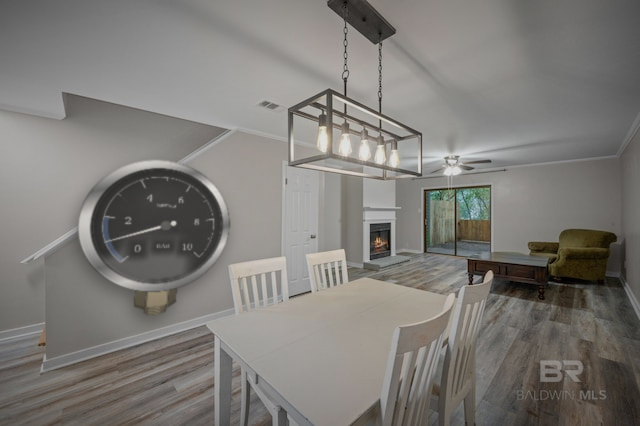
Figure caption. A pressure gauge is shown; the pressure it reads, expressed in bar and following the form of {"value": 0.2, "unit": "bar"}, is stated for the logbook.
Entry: {"value": 1, "unit": "bar"}
